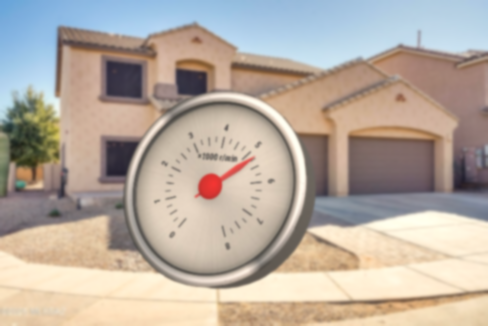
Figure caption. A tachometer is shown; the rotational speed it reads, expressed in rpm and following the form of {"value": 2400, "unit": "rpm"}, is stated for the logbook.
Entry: {"value": 5250, "unit": "rpm"}
